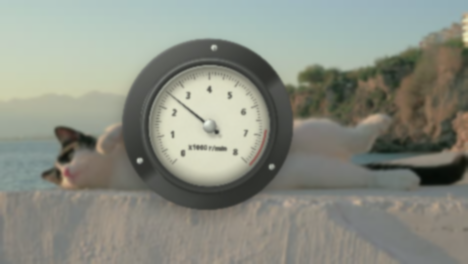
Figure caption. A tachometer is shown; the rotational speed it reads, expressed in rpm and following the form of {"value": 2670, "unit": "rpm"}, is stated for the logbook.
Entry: {"value": 2500, "unit": "rpm"}
